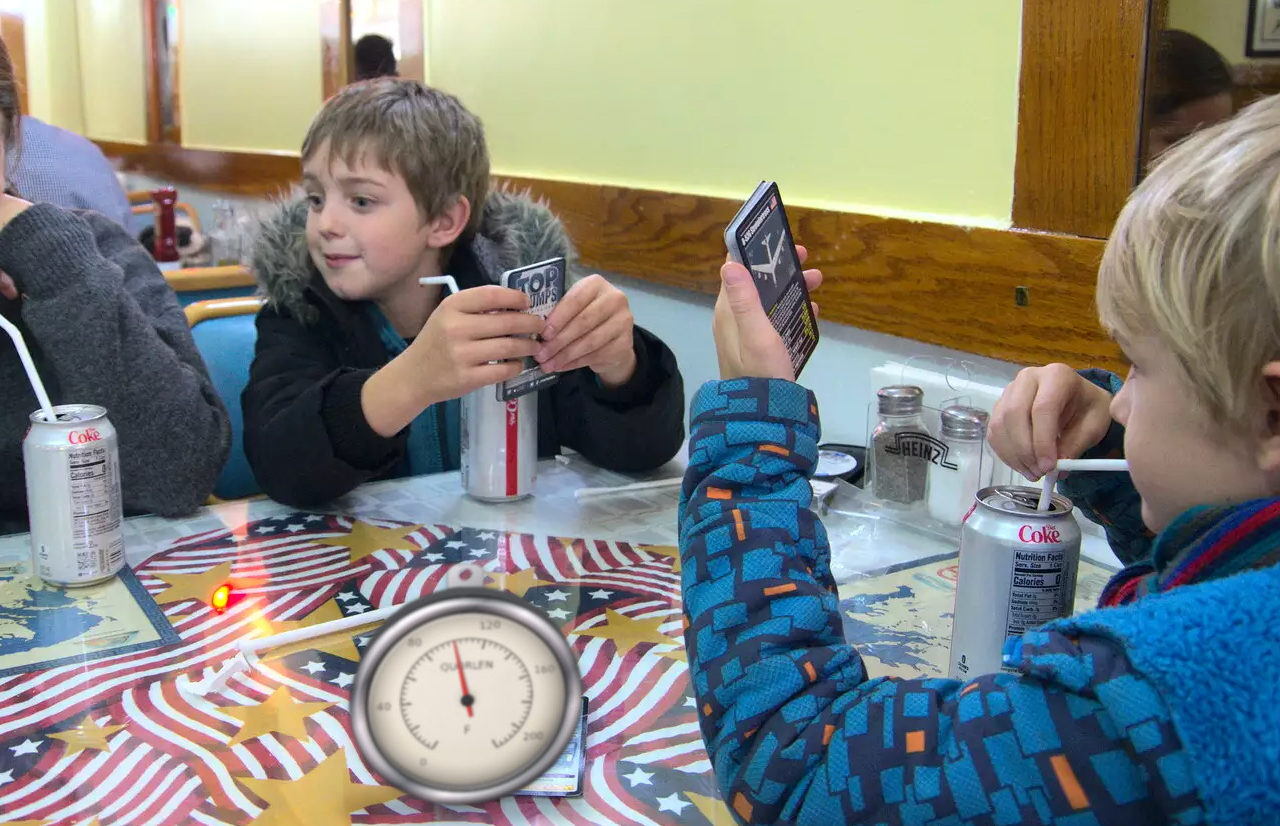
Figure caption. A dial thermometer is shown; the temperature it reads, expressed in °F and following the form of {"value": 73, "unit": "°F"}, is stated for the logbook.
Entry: {"value": 100, "unit": "°F"}
